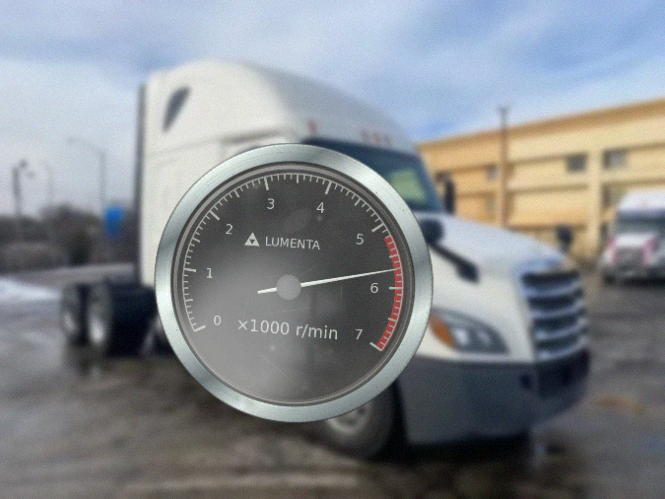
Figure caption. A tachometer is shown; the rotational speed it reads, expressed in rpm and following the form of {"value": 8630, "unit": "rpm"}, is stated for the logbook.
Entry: {"value": 5700, "unit": "rpm"}
